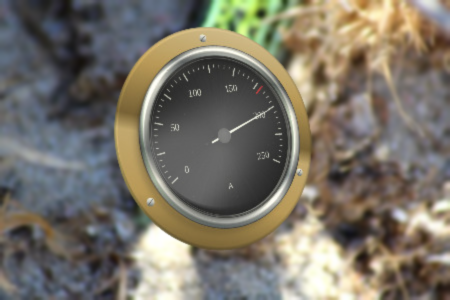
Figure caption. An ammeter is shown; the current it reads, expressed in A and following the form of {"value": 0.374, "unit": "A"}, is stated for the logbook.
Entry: {"value": 200, "unit": "A"}
